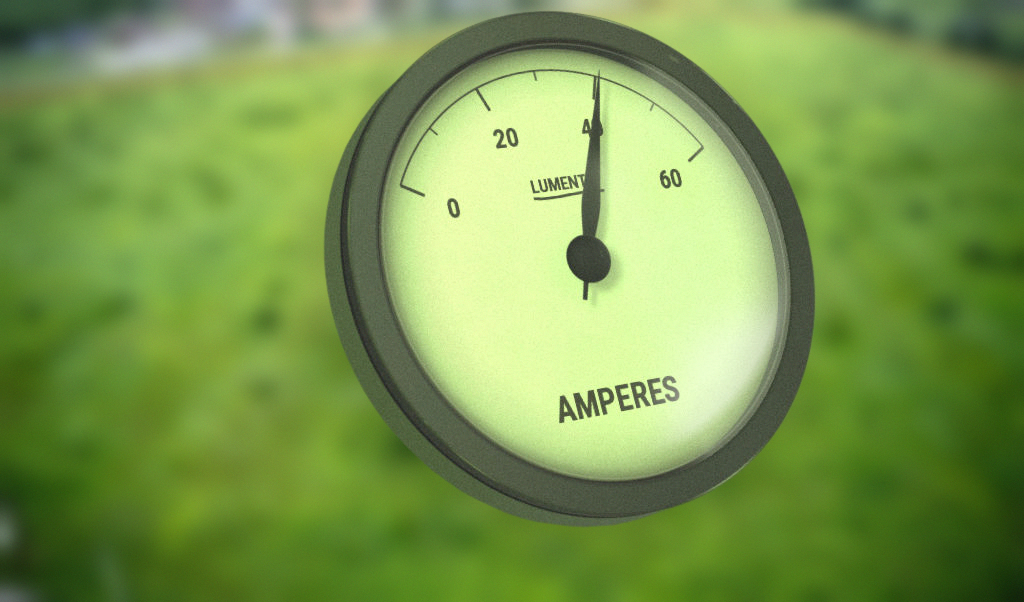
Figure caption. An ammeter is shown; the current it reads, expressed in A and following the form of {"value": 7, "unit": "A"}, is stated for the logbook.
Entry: {"value": 40, "unit": "A"}
